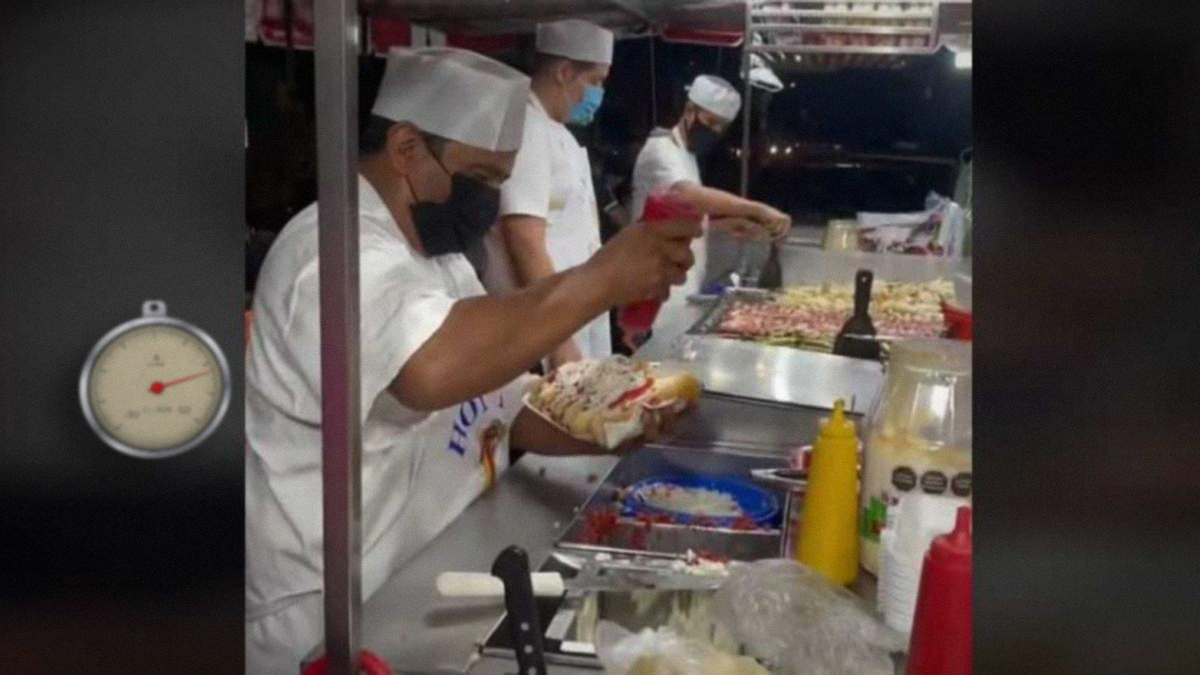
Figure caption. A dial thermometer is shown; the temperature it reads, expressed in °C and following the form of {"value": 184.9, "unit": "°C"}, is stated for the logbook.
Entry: {"value": 32.5, "unit": "°C"}
